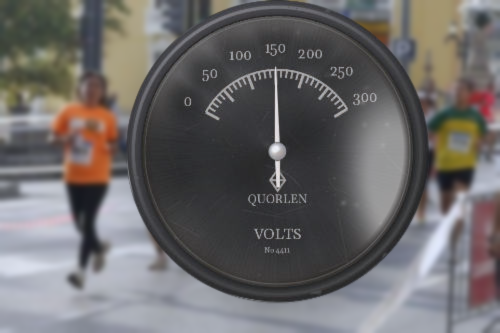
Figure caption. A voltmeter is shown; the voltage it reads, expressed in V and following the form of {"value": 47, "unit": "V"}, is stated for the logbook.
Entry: {"value": 150, "unit": "V"}
